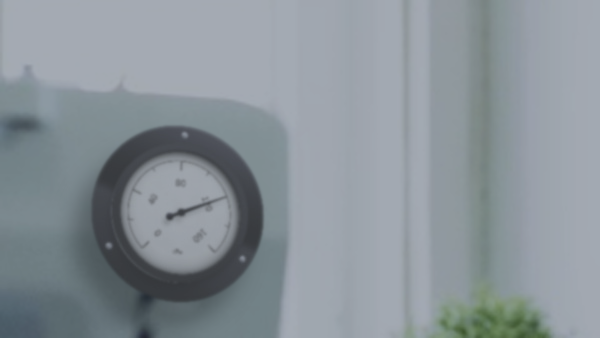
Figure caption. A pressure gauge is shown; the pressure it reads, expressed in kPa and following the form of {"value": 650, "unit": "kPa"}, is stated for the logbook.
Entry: {"value": 120, "unit": "kPa"}
